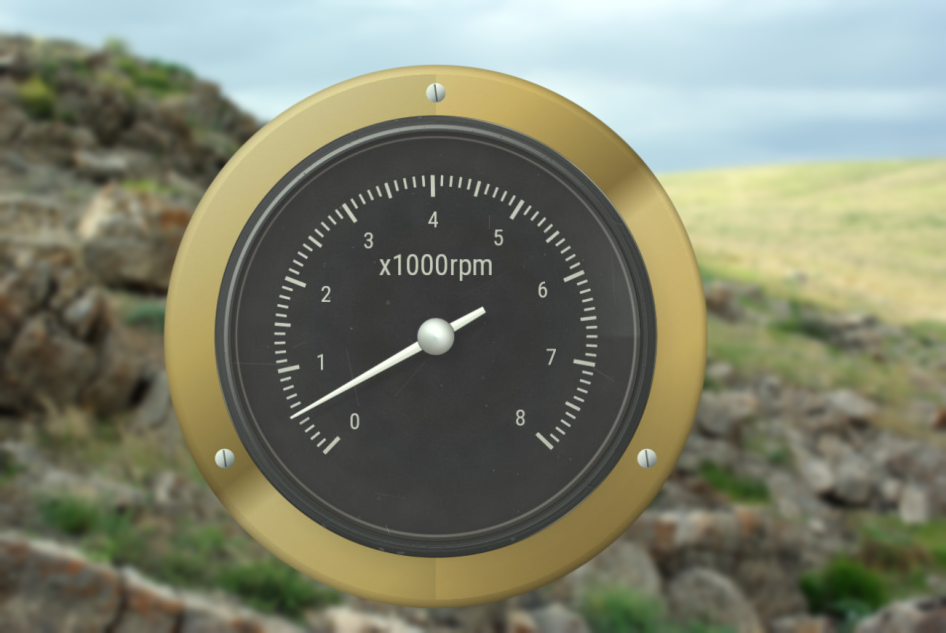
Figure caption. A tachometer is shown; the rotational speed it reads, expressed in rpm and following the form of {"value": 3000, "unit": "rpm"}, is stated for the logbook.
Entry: {"value": 500, "unit": "rpm"}
